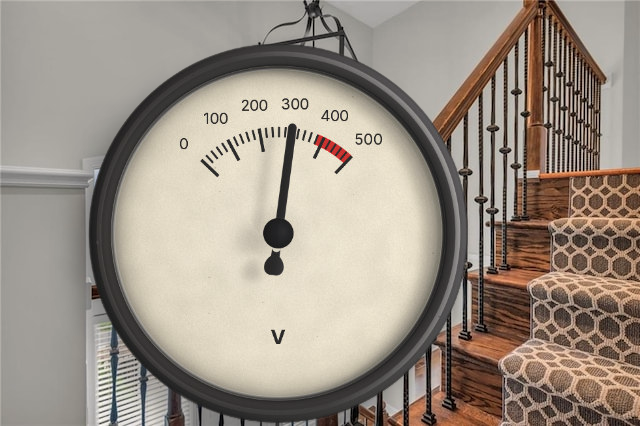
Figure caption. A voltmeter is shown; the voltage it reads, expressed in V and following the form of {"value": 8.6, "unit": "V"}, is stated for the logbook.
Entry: {"value": 300, "unit": "V"}
